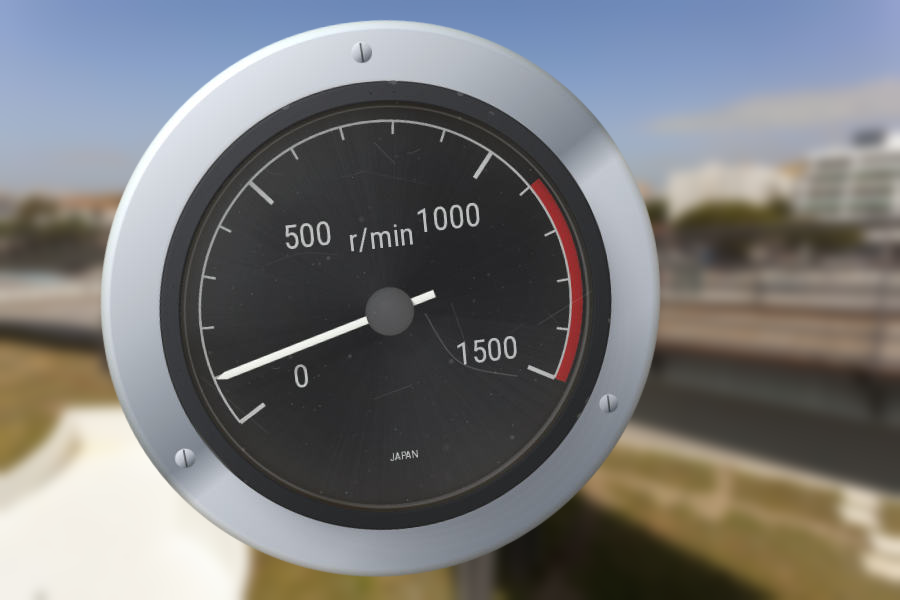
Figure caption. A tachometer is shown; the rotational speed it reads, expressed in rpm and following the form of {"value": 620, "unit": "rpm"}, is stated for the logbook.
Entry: {"value": 100, "unit": "rpm"}
